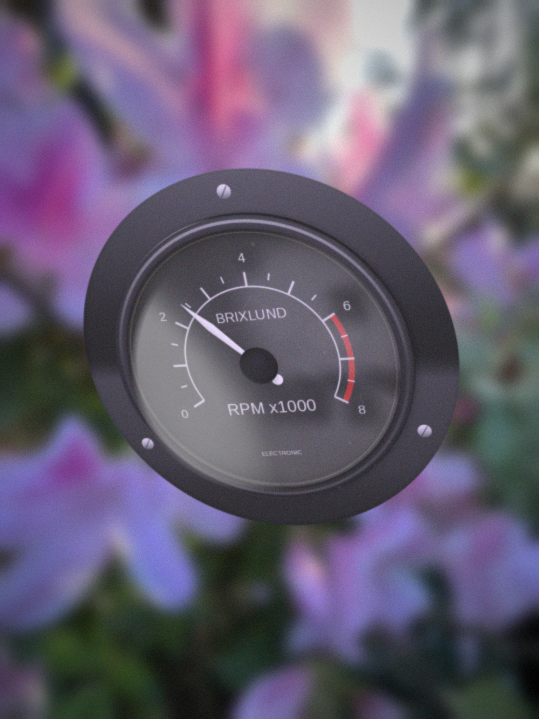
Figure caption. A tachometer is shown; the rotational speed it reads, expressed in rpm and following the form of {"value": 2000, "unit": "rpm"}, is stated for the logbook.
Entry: {"value": 2500, "unit": "rpm"}
